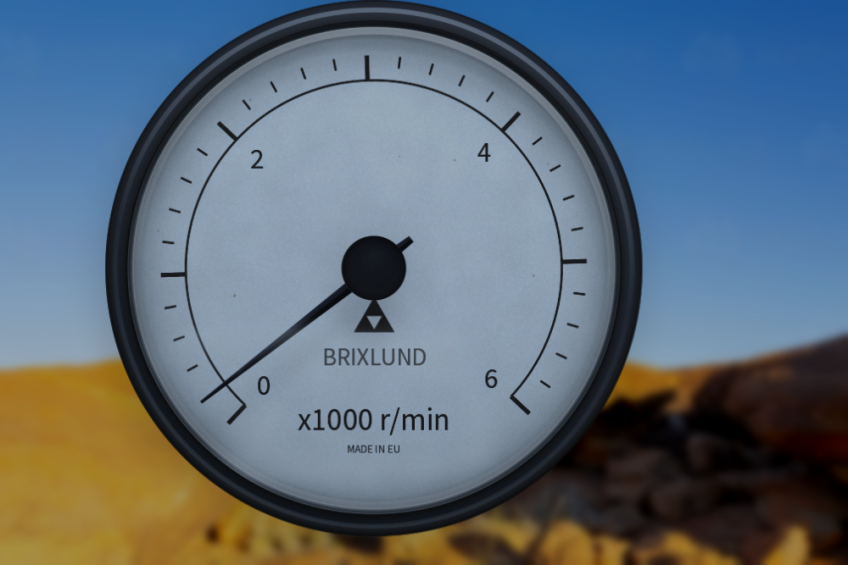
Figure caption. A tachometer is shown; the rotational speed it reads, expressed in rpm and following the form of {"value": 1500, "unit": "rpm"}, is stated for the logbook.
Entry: {"value": 200, "unit": "rpm"}
